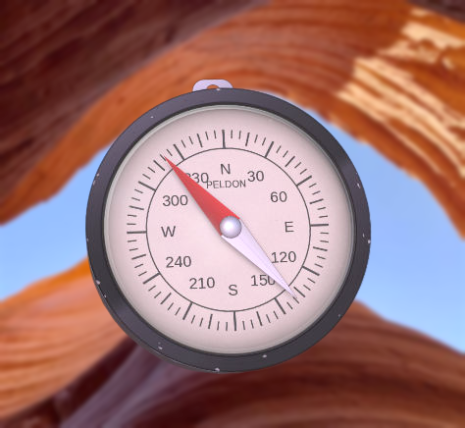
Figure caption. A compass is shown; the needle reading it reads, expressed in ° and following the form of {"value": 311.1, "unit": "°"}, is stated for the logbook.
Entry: {"value": 320, "unit": "°"}
